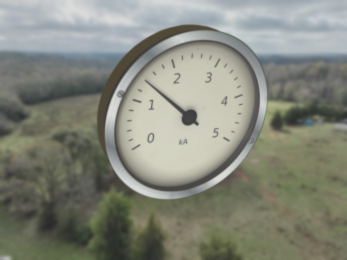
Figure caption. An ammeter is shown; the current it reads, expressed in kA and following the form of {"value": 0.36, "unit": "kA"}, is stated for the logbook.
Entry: {"value": 1.4, "unit": "kA"}
